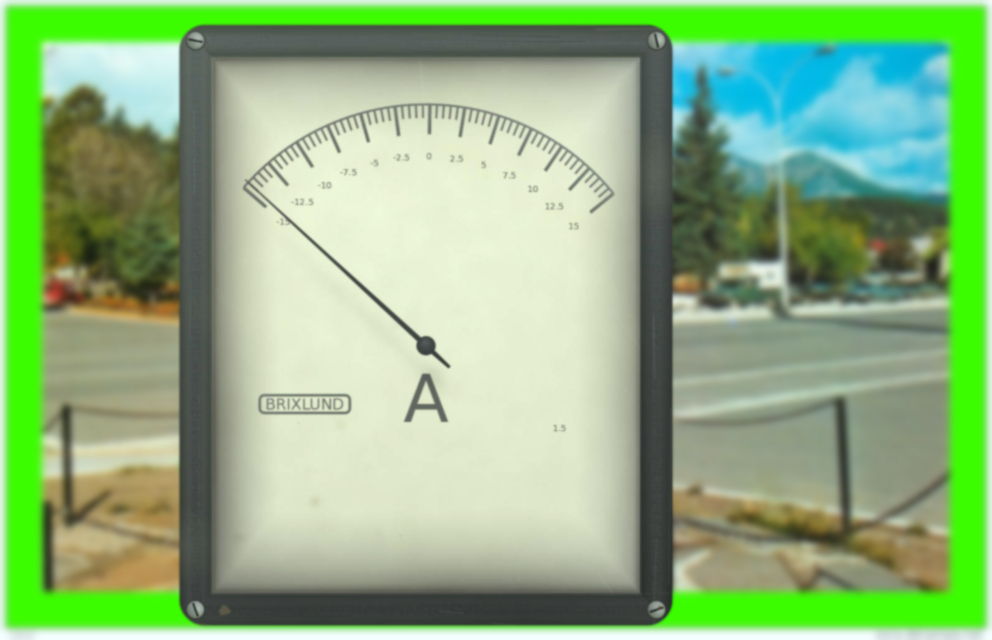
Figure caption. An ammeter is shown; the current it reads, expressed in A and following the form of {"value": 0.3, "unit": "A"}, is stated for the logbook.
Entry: {"value": -14.5, "unit": "A"}
